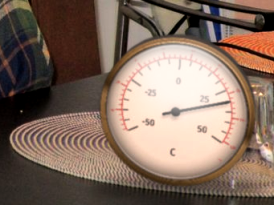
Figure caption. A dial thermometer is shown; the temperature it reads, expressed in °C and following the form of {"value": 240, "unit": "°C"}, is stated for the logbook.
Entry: {"value": 30, "unit": "°C"}
